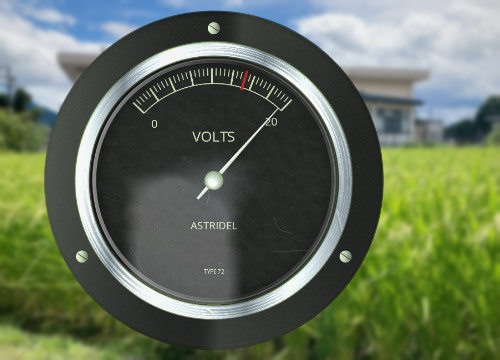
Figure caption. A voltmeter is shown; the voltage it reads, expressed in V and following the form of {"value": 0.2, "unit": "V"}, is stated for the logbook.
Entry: {"value": 19.5, "unit": "V"}
